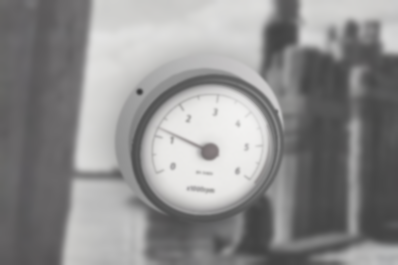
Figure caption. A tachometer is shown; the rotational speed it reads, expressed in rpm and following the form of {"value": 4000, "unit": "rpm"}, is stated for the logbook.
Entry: {"value": 1250, "unit": "rpm"}
